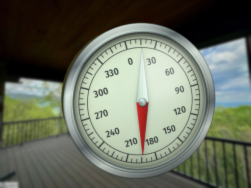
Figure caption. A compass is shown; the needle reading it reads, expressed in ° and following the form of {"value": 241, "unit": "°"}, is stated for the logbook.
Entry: {"value": 195, "unit": "°"}
